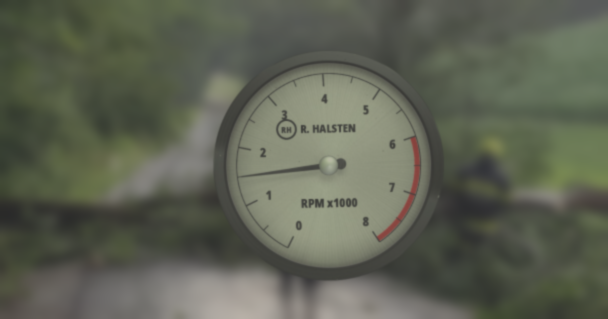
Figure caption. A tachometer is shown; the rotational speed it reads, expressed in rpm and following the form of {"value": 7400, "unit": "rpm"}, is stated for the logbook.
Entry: {"value": 1500, "unit": "rpm"}
